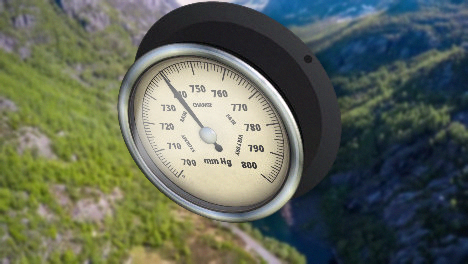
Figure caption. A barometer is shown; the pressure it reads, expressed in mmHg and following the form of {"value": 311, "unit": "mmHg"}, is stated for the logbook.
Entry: {"value": 740, "unit": "mmHg"}
